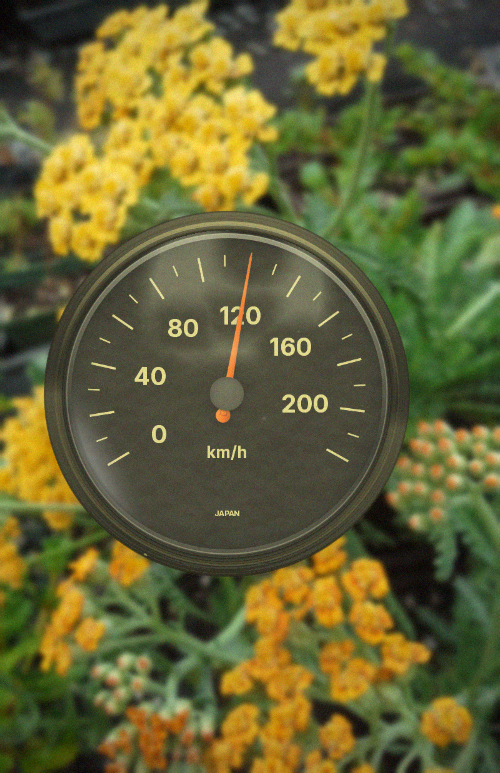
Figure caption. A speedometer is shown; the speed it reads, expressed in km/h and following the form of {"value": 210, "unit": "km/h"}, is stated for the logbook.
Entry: {"value": 120, "unit": "km/h"}
